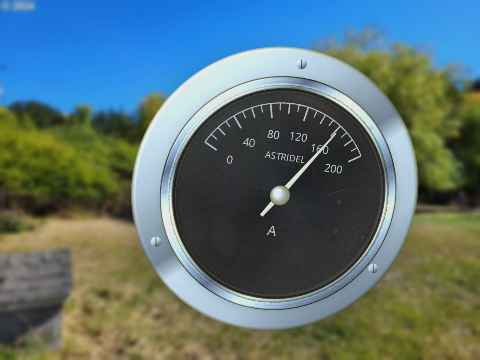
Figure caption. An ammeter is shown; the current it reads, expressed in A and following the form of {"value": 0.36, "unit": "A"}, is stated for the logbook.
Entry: {"value": 160, "unit": "A"}
